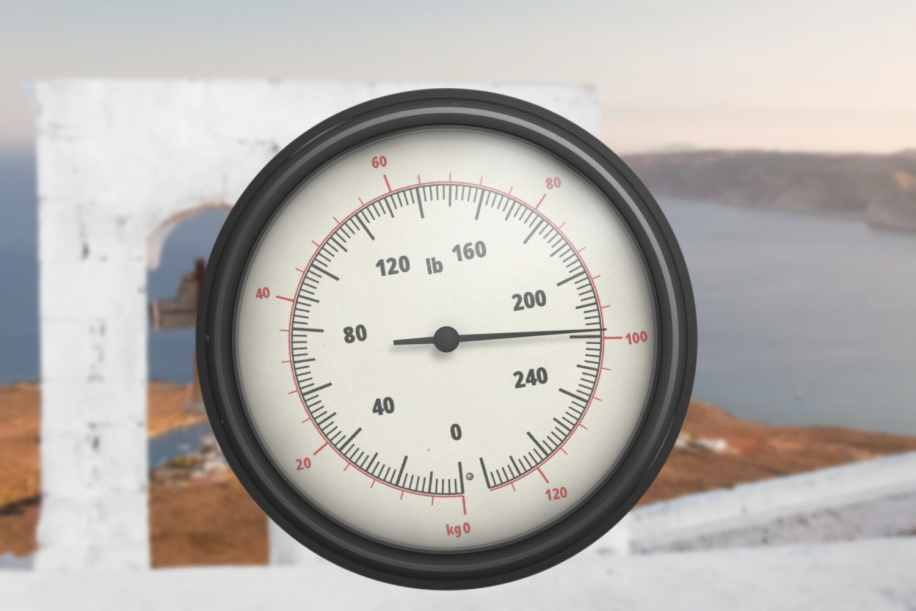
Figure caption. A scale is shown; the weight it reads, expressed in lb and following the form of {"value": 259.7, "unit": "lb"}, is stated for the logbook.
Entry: {"value": 218, "unit": "lb"}
